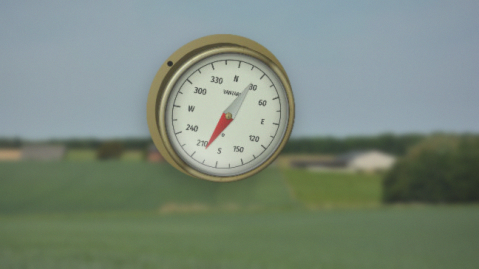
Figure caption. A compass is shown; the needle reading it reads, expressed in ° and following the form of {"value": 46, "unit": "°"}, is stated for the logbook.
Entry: {"value": 202.5, "unit": "°"}
